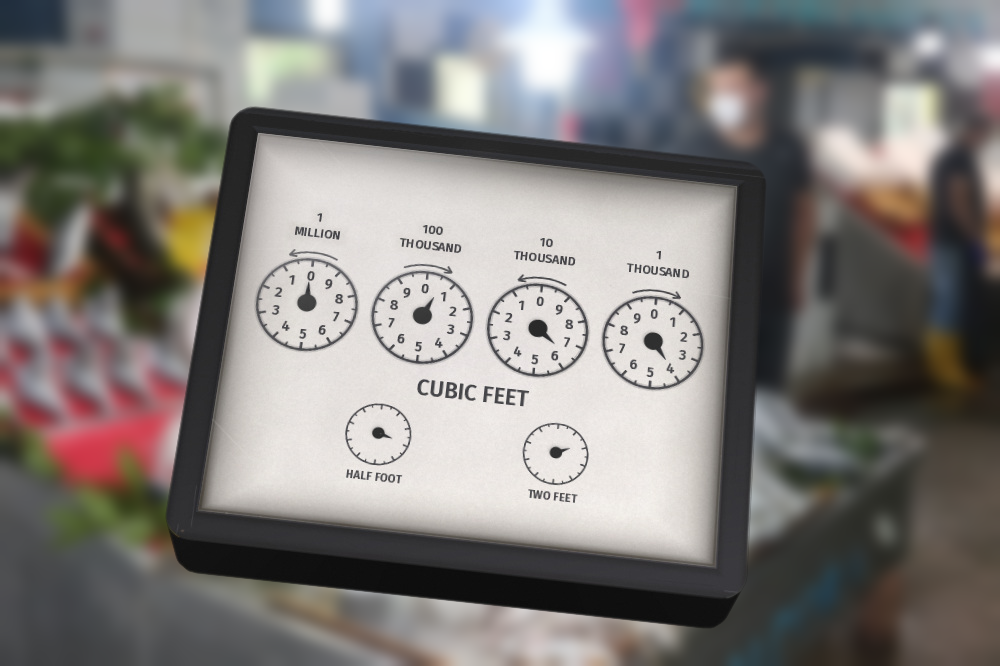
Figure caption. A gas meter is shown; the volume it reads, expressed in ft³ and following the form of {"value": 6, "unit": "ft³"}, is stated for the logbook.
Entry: {"value": 6400, "unit": "ft³"}
